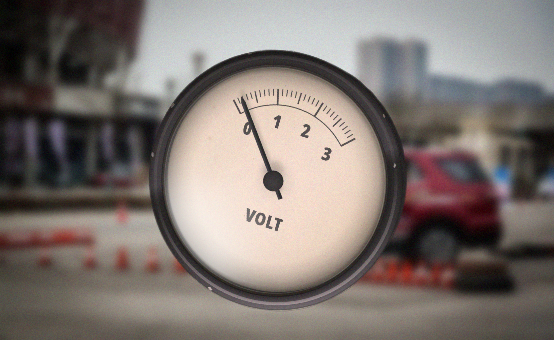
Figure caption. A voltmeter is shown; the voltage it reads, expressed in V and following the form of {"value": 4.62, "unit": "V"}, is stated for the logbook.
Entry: {"value": 0.2, "unit": "V"}
